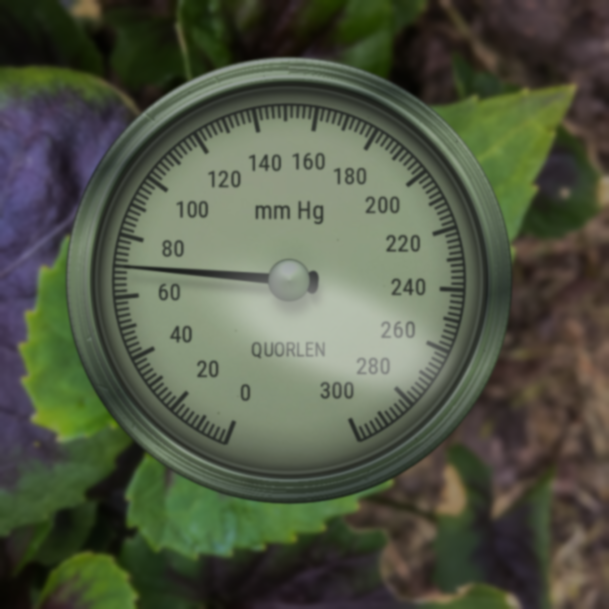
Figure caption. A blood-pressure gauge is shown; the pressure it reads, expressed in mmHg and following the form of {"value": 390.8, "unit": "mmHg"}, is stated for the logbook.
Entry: {"value": 70, "unit": "mmHg"}
